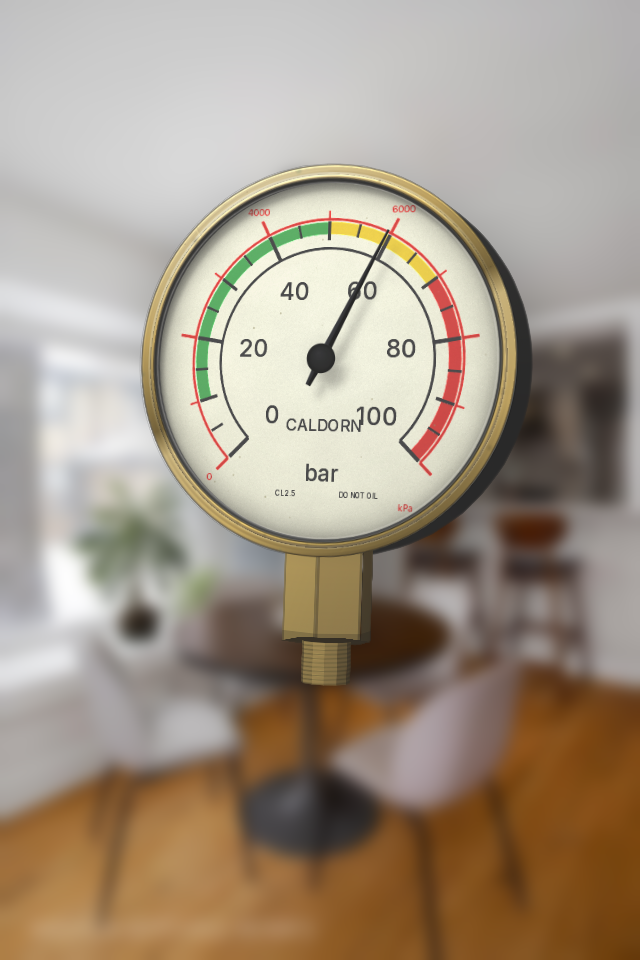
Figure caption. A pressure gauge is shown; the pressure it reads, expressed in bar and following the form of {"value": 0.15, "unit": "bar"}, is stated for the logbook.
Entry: {"value": 60, "unit": "bar"}
